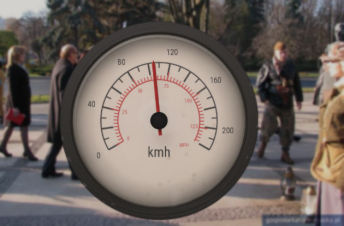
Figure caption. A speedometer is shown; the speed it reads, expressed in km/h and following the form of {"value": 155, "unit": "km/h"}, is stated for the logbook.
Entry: {"value": 105, "unit": "km/h"}
